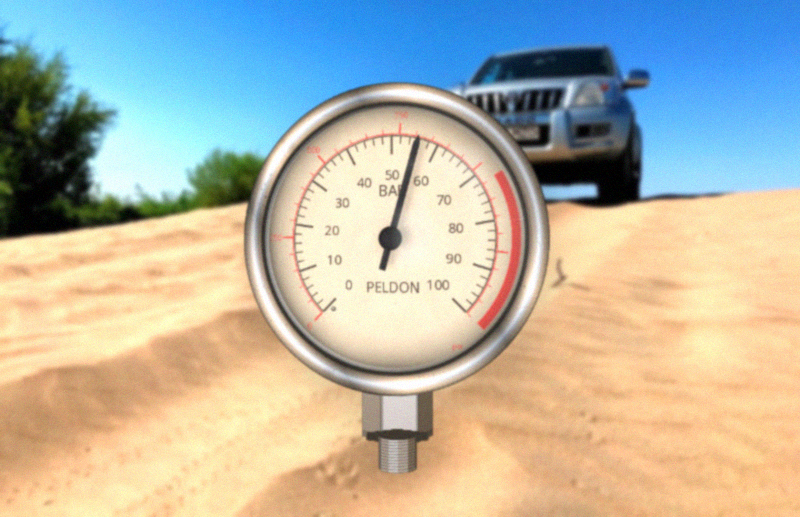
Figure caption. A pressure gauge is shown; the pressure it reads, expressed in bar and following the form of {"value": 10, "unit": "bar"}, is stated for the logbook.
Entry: {"value": 56, "unit": "bar"}
